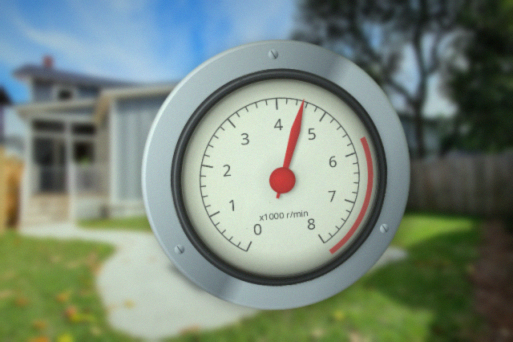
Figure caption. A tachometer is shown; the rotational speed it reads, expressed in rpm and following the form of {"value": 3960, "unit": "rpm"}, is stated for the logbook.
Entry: {"value": 4500, "unit": "rpm"}
